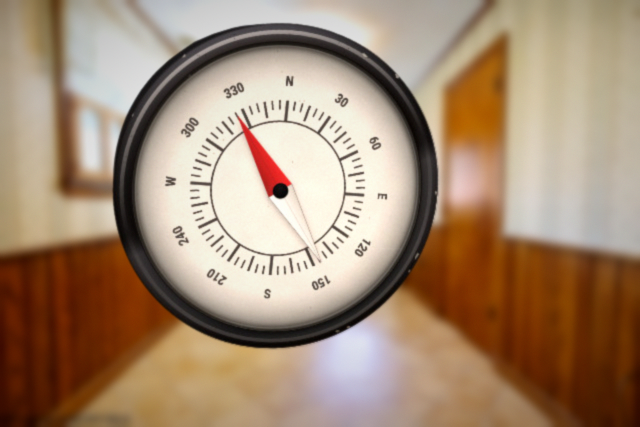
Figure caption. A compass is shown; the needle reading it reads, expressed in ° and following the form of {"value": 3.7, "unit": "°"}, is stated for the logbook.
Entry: {"value": 325, "unit": "°"}
